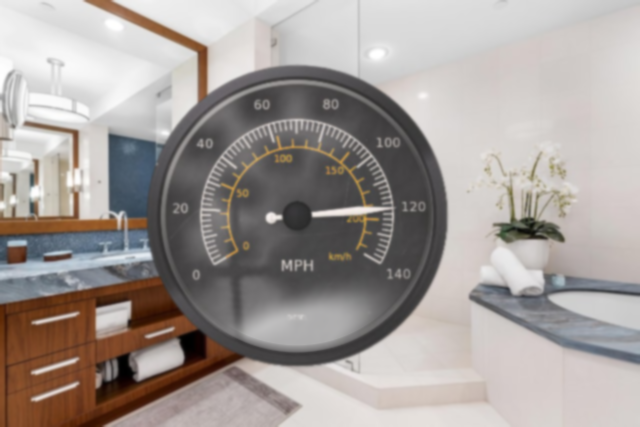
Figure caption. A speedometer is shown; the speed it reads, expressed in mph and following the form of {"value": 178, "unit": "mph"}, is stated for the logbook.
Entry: {"value": 120, "unit": "mph"}
